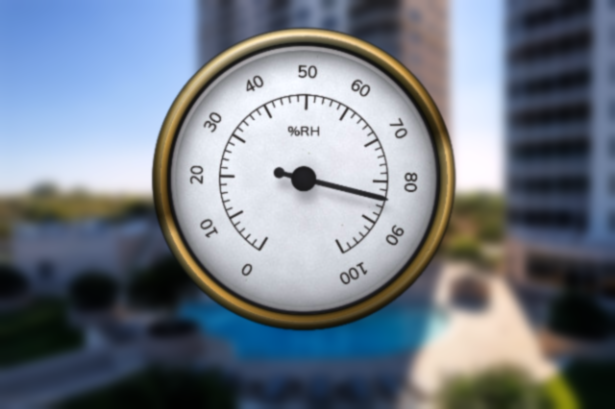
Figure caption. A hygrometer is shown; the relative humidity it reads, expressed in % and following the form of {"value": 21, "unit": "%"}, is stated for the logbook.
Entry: {"value": 84, "unit": "%"}
